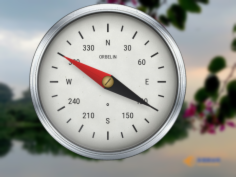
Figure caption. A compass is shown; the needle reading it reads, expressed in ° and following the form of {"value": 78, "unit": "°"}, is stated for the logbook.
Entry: {"value": 300, "unit": "°"}
